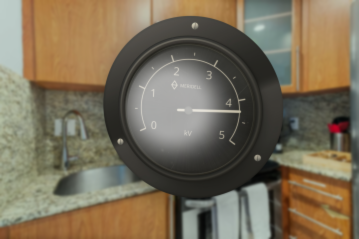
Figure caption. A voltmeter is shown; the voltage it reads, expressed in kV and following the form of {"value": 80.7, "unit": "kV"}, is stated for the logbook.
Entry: {"value": 4.25, "unit": "kV"}
